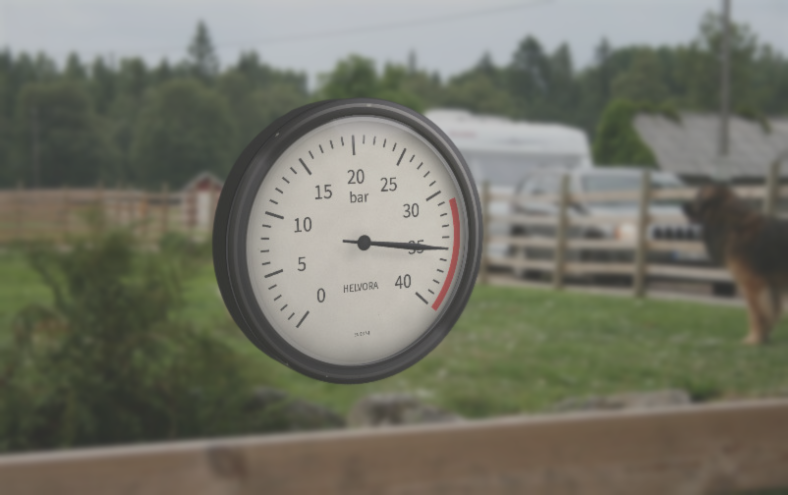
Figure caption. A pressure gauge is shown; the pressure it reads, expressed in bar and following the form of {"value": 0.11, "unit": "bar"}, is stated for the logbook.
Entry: {"value": 35, "unit": "bar"}
